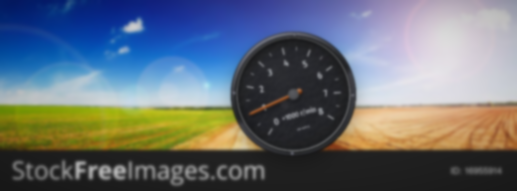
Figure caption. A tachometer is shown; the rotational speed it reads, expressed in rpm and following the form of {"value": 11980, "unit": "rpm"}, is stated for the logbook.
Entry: {"value": 1000, "unit": "rpm"}
